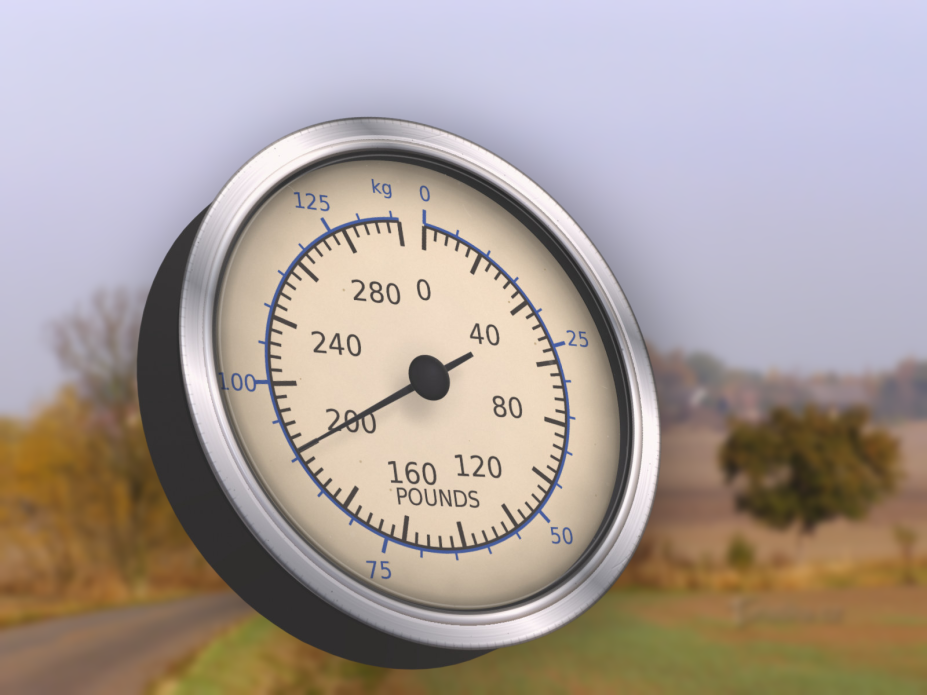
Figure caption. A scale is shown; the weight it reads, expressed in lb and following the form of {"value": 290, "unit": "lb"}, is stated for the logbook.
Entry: {"value": 200, "unit": "lb"}
